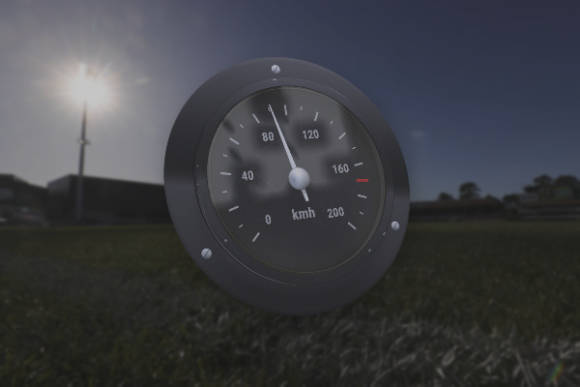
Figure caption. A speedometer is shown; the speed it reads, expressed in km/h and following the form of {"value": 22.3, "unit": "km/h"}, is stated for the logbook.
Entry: {"value": 90, "unit": "km/h"}
